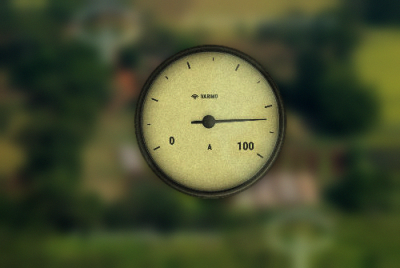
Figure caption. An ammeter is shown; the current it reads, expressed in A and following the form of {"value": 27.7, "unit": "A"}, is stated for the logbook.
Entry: {"value": 85, "unit": "A"}
